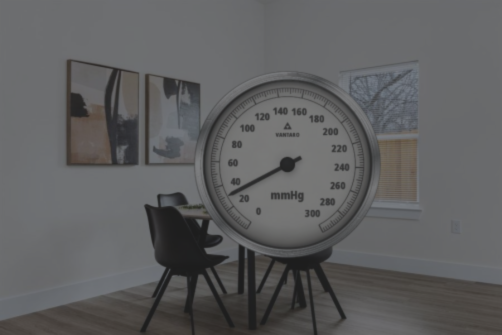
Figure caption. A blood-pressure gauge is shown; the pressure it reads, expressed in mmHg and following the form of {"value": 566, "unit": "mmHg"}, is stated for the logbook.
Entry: {"value": 30, "unit": "mmHg"}
